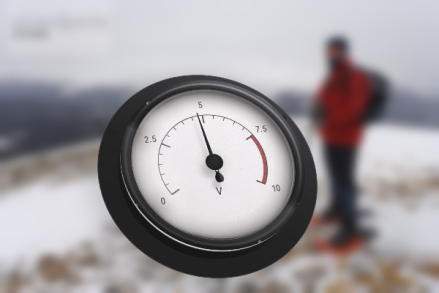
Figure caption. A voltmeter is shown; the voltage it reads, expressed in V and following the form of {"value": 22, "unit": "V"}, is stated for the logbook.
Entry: {"value": 4.75, "unit": "V"}
